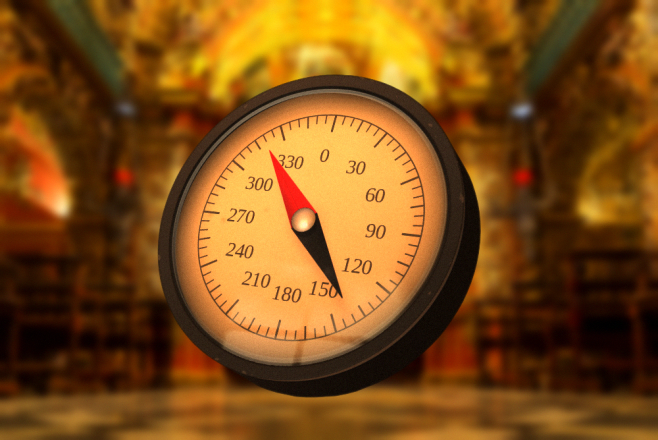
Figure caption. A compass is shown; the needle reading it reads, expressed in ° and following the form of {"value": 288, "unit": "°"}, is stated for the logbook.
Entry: {"value": 320, "unit": "°"}
